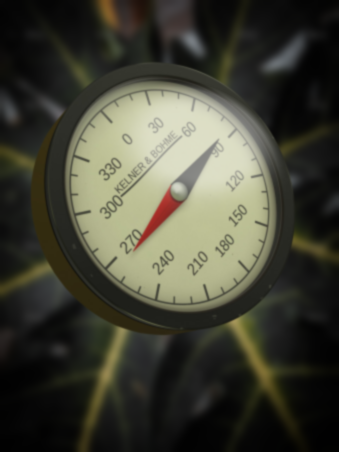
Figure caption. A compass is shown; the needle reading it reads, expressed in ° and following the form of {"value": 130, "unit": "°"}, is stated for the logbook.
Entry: {"value": 265, "unit": "°"}
